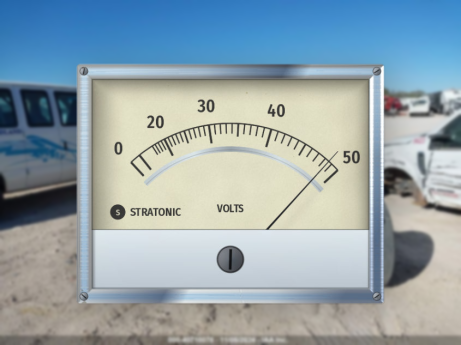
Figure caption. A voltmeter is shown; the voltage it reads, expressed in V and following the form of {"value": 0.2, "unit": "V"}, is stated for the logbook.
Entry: {"value": 48.5, "unit": "V"}
